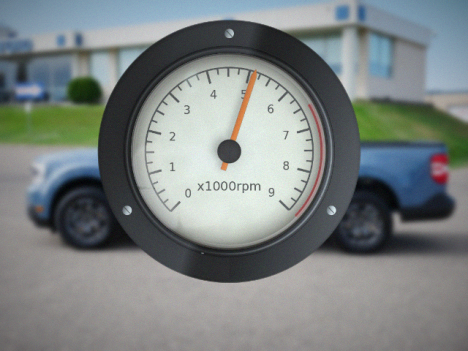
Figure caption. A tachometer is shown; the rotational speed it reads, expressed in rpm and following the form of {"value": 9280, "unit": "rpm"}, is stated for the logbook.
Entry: {"value": 5125, "unit": "rpm"}
